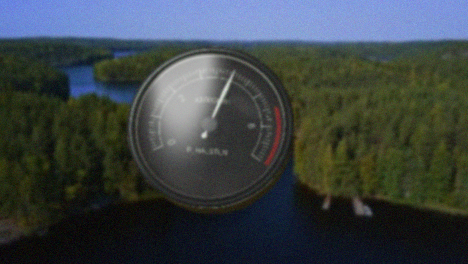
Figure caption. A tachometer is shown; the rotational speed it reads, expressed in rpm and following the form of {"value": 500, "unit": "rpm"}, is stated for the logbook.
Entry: {"value": 4000, "unit": "rpm"}
